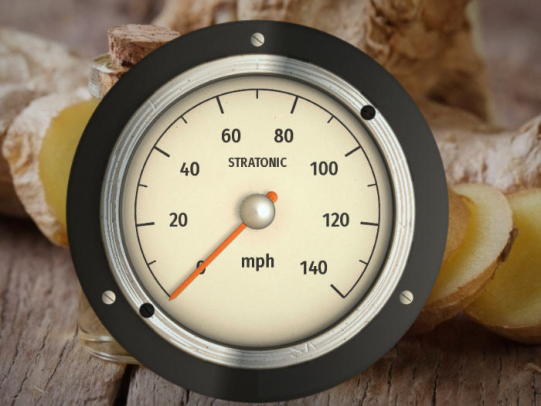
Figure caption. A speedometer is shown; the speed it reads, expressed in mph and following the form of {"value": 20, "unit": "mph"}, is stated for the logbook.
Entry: {"value": 0, "unit": "mph"}
